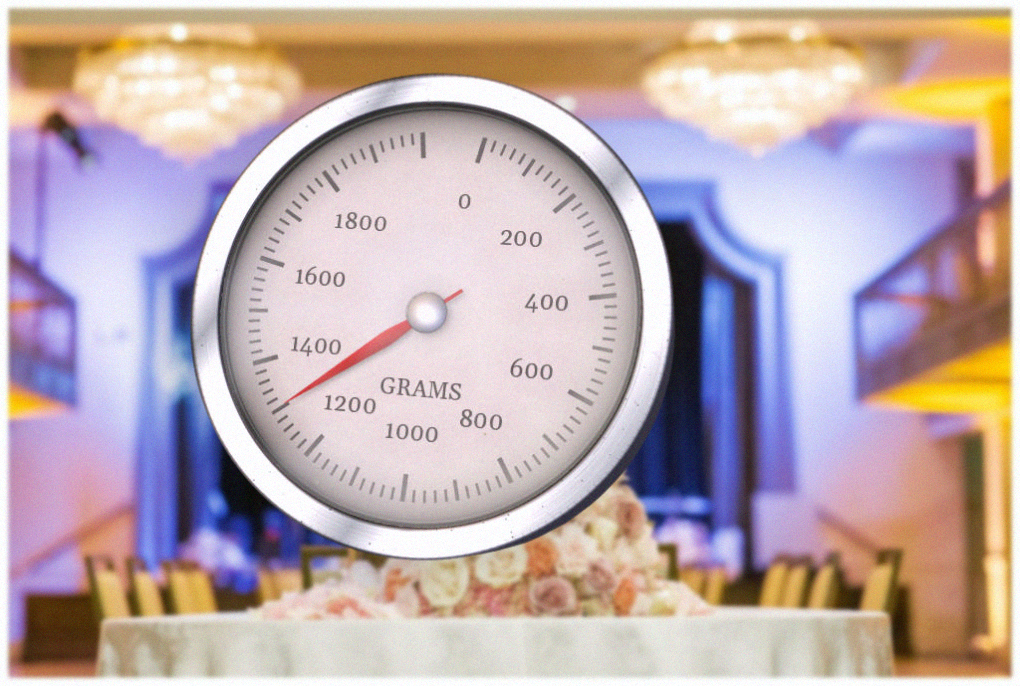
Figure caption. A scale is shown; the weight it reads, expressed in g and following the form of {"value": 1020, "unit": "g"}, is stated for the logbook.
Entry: {"value": 1300, "unit": "g"}
